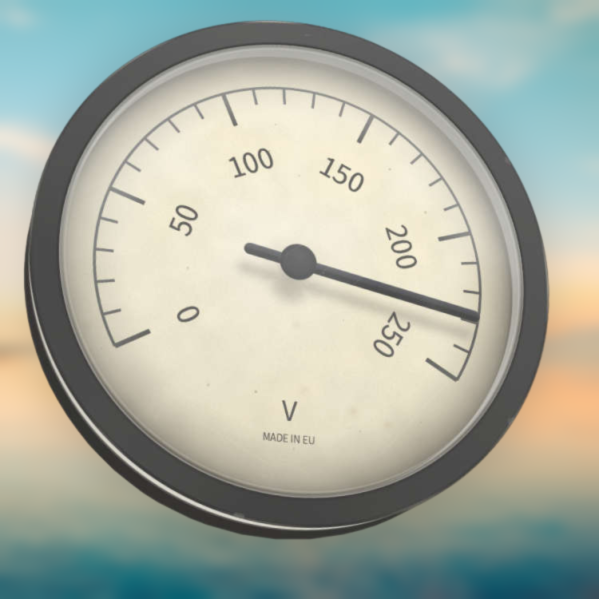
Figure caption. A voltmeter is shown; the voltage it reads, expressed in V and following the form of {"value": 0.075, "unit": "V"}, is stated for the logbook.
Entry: {"value": 230, "unit": "V"}
